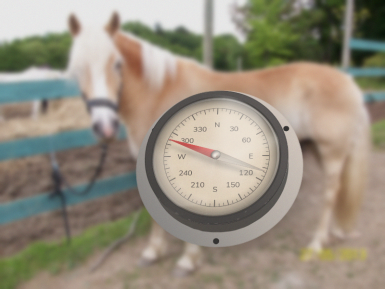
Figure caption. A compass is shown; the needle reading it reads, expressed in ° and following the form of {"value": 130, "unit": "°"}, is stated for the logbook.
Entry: {"value": 290, "unit": "°"}
